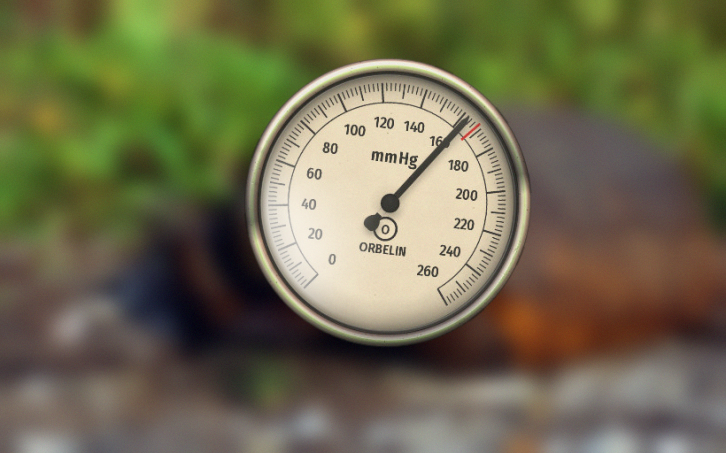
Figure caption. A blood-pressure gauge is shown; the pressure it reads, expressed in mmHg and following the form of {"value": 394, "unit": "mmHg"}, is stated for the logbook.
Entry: {"value": 162, "unit": "mmHg"}
